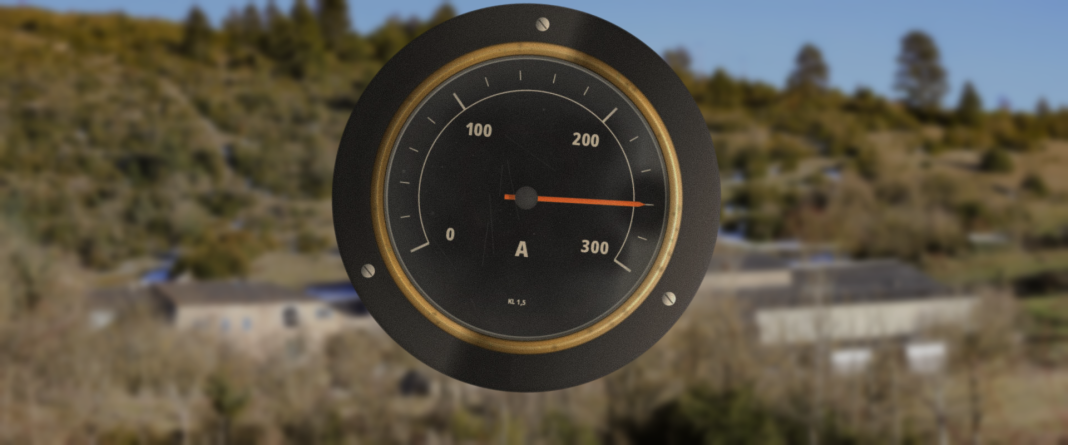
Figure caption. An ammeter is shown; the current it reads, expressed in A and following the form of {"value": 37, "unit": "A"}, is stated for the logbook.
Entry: {"value": 260, "unit": "A"}
